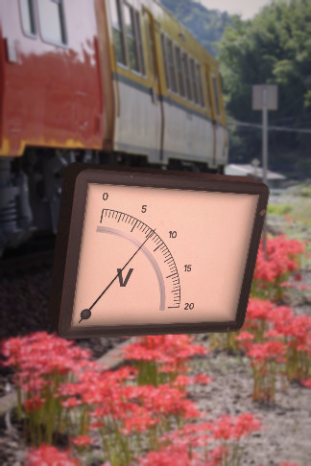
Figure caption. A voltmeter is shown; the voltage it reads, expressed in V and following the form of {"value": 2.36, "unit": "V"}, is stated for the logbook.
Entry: {"value": 7.5, "unit": "V"}
